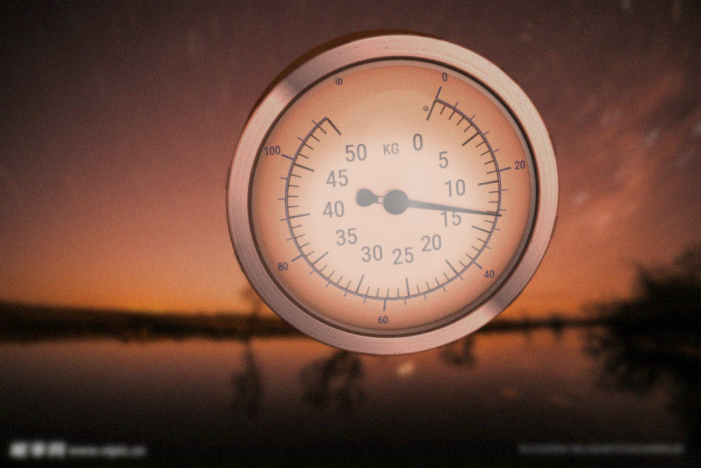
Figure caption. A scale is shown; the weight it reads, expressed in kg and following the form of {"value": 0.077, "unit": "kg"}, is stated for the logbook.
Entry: {"value": 13, "unit": "kg"}
